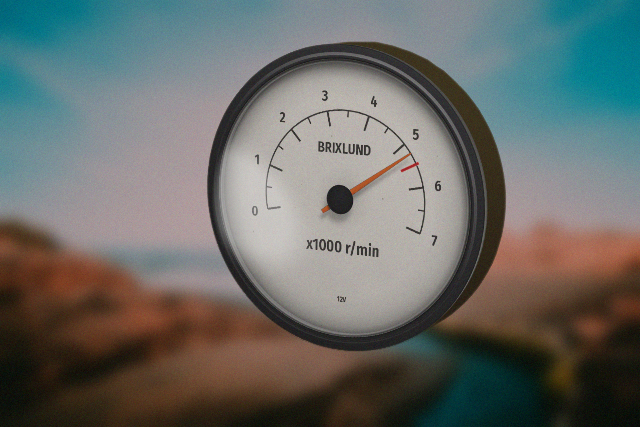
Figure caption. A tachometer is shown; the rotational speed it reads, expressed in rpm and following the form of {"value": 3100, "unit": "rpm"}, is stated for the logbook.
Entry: {"value": 5250, "unit": "rpm"}
